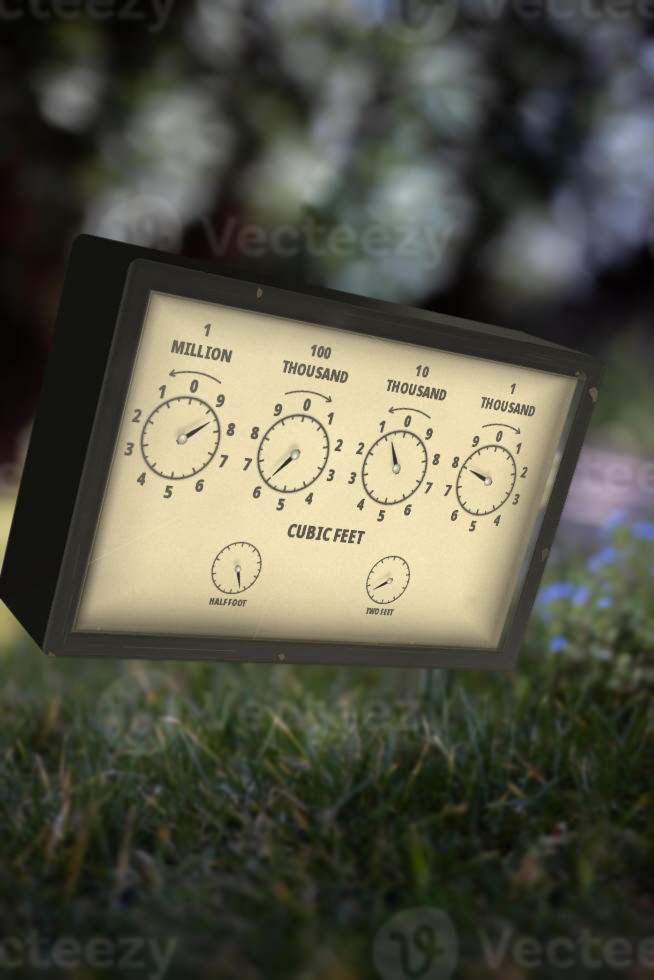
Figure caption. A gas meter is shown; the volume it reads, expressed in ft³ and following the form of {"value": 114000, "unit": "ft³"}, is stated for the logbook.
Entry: {"value": 860800, "unit": "ft³"}
